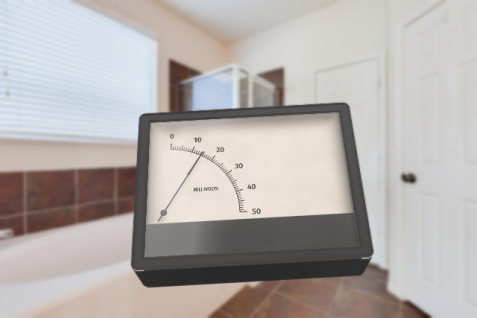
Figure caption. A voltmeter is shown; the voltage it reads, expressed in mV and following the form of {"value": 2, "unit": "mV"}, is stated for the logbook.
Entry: {"value": 15, "unit": "mV"}
